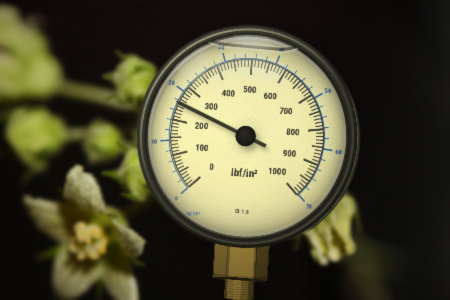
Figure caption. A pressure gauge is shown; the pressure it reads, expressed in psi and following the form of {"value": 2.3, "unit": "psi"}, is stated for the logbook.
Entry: {"value": 250, "unit": "psi"}
